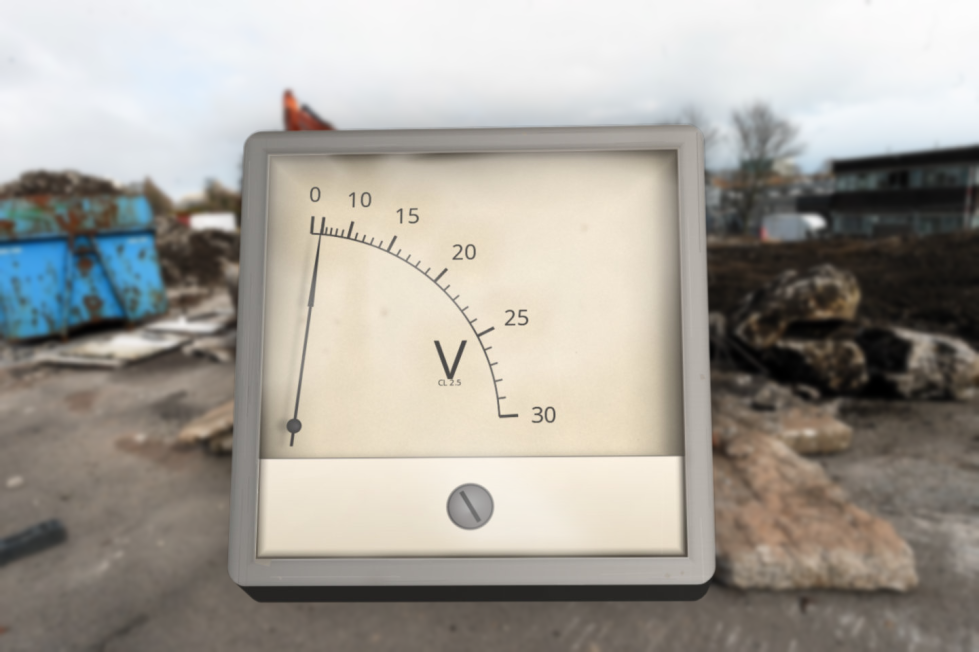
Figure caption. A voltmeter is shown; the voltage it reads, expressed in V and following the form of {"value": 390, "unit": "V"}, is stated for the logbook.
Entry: {"value": 5, "unit": "V"}
